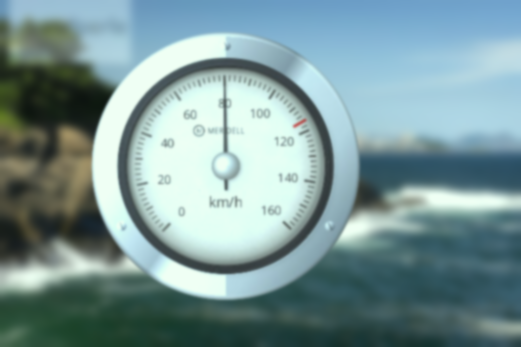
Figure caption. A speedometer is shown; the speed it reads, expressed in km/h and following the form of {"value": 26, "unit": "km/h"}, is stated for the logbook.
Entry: {"value": 80, "unit": "km/h"}
